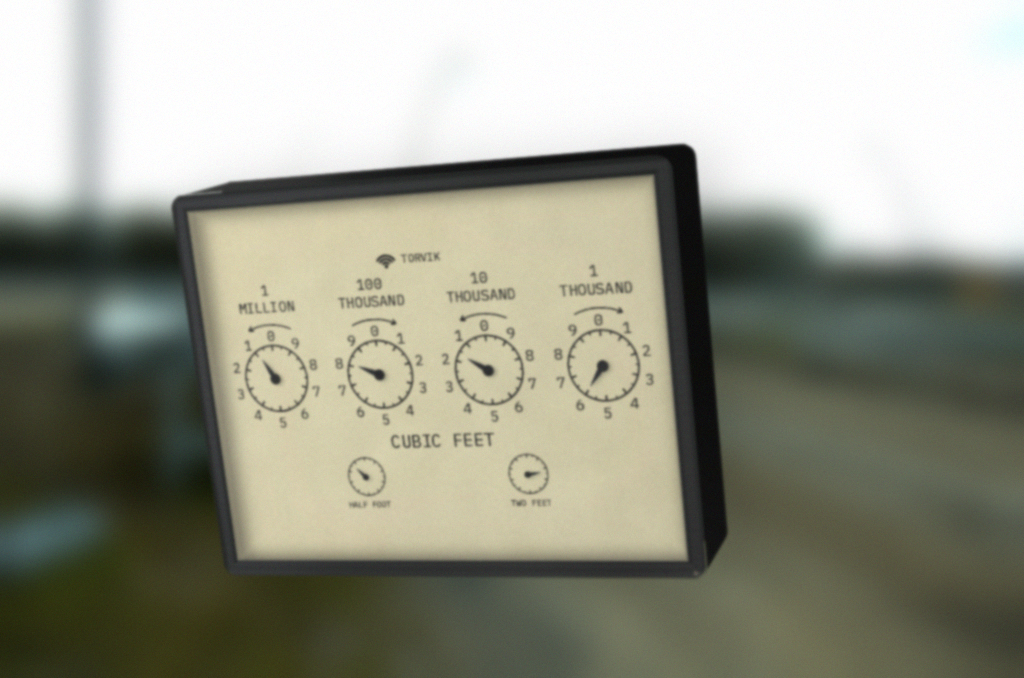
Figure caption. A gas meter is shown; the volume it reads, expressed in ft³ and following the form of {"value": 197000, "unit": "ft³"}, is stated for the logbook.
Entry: {"value": 81600, "unit": "ft³"}
